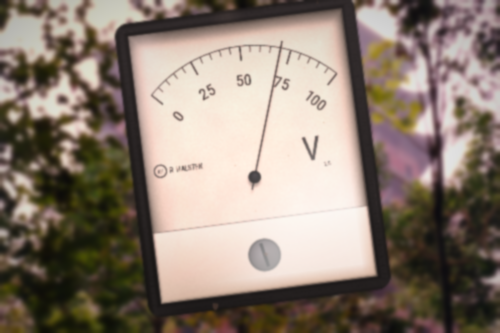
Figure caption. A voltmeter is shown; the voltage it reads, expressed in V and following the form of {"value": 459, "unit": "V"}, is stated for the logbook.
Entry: {"value": 70, "unit": "V"}
